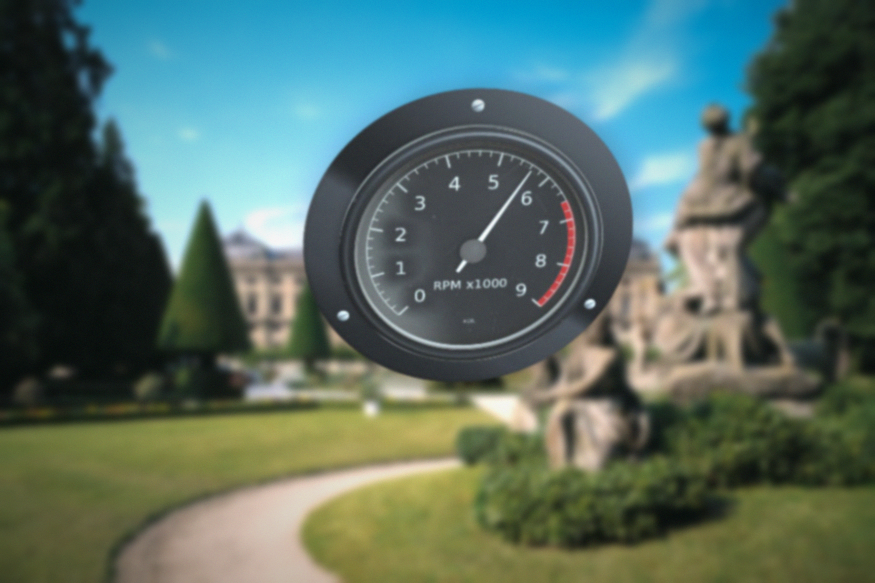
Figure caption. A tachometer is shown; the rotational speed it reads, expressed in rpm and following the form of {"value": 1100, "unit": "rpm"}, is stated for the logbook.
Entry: {"value": 5600, "unit": "rpm"}
